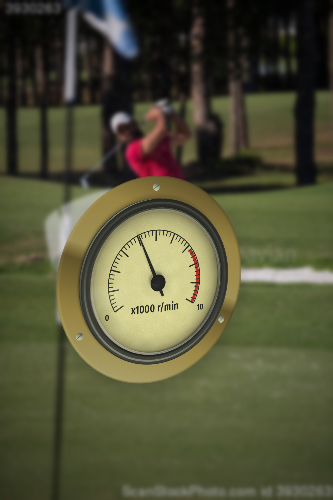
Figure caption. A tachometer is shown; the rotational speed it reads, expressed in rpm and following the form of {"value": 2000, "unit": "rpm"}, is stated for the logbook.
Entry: {"value": 4000, "unit": "rpm"}
